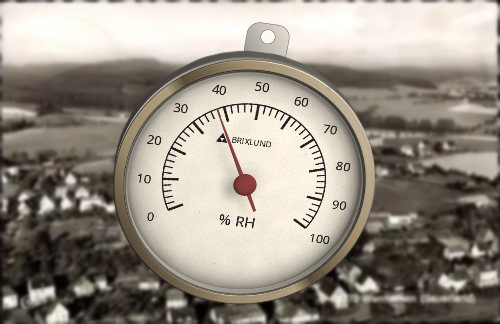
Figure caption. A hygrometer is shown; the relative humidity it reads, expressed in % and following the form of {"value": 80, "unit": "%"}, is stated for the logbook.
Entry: {"value": 38, "unit": "%"}
